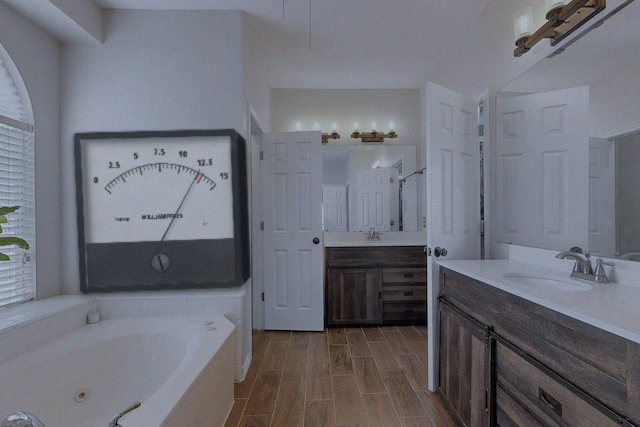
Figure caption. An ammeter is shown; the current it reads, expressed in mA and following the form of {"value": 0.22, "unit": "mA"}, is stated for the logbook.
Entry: {"value": 12.5, "unit": "mA"}
